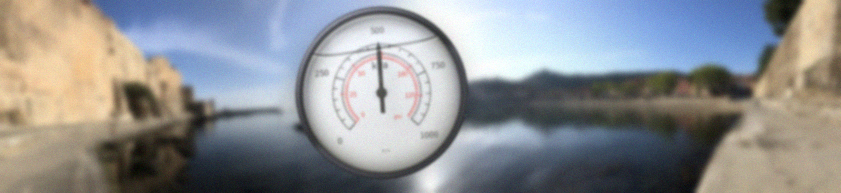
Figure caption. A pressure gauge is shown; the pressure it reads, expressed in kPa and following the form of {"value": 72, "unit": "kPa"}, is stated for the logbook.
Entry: {"value": 500, "unit": "kPa"}
